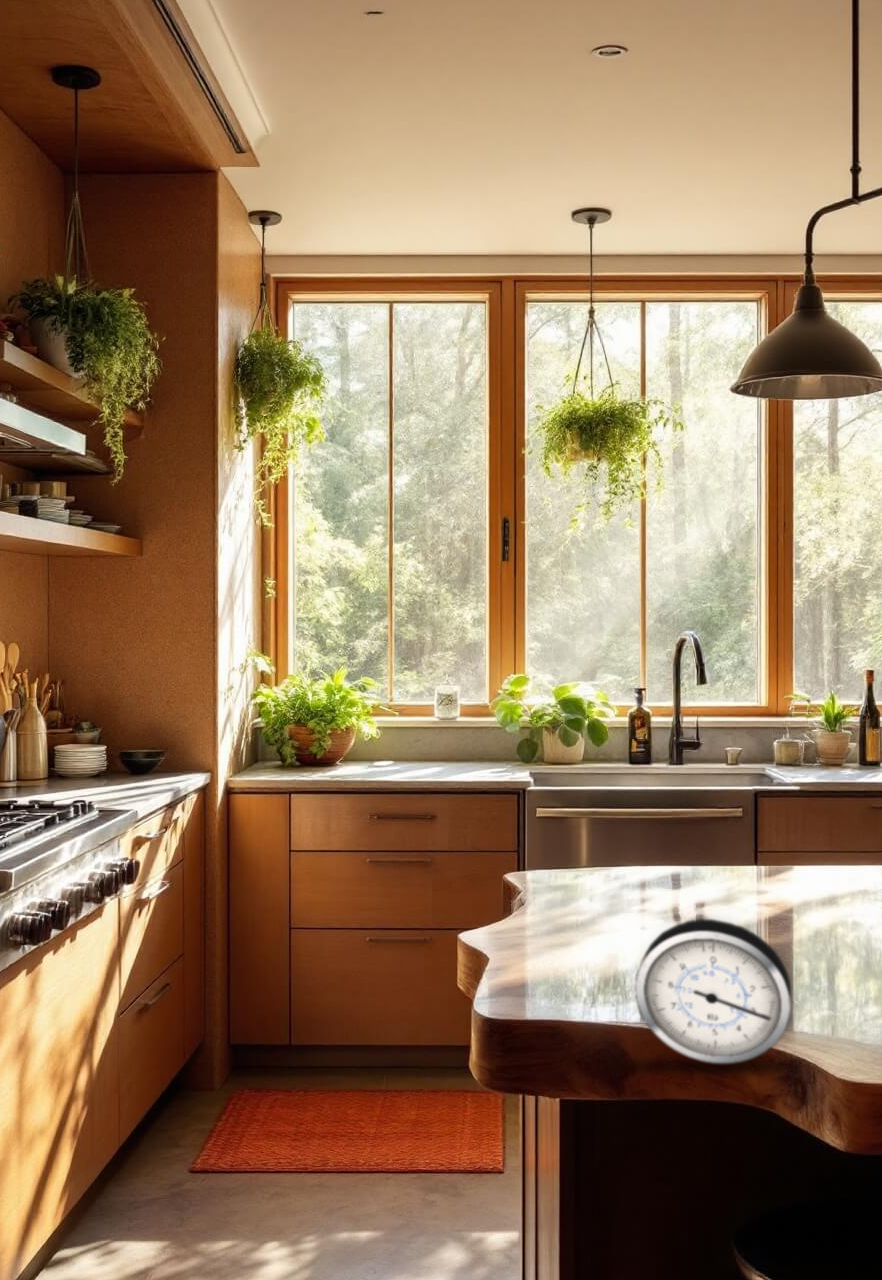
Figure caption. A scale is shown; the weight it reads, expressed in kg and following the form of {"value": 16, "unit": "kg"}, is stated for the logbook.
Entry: {"value": 3, "unit": "kg"}
